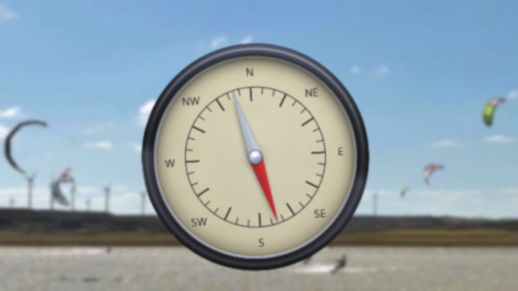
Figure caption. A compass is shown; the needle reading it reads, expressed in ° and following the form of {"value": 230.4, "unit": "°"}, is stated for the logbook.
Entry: {"value": 165, "unit": "°"}
